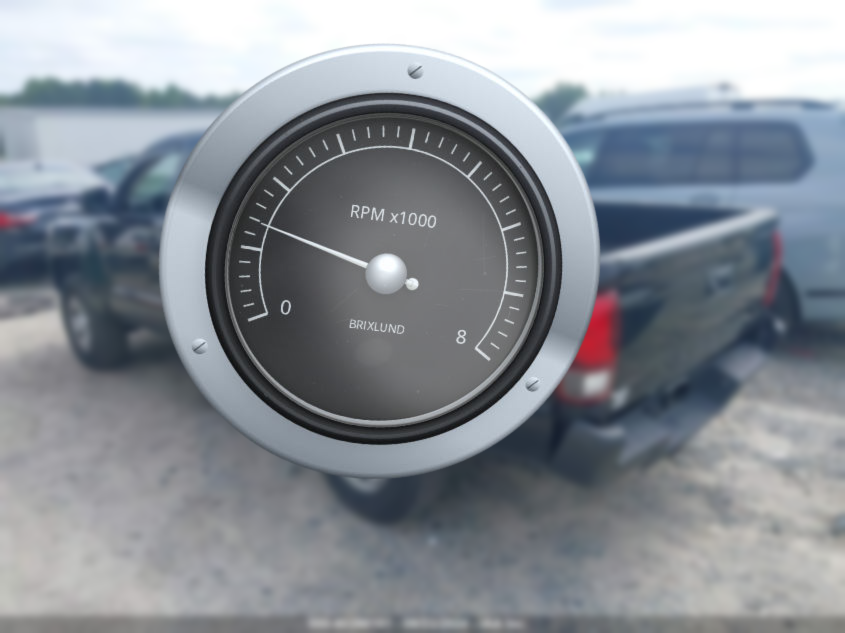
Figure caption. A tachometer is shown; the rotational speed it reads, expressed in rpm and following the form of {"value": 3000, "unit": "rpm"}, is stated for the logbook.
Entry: {"value": 1400, "unit": "rpm"}
